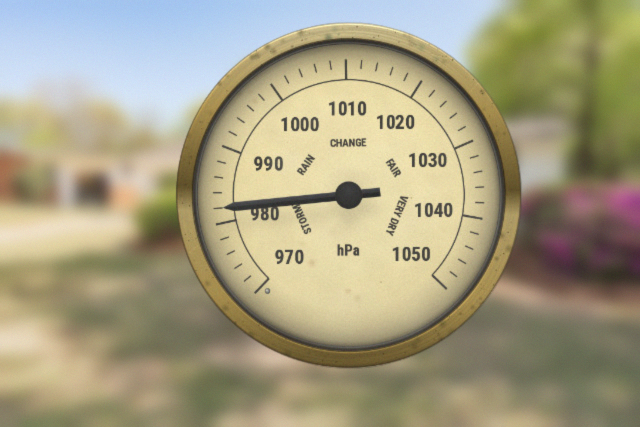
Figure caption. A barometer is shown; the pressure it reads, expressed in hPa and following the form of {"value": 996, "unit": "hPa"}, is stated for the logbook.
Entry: {"value": 982, "unit": "hPa"}
